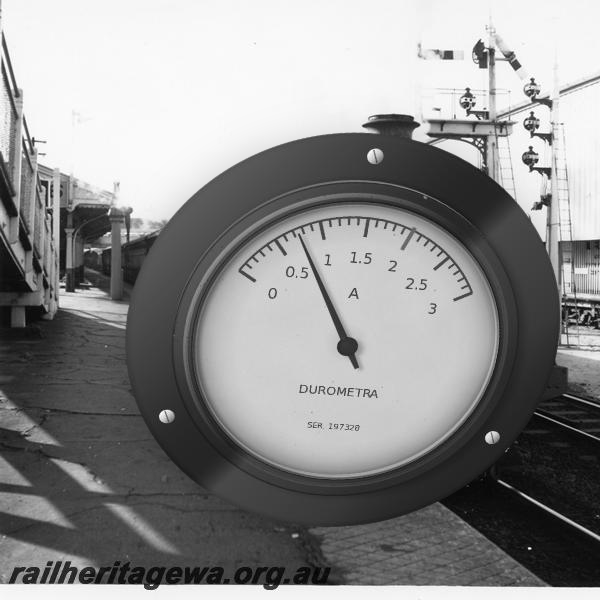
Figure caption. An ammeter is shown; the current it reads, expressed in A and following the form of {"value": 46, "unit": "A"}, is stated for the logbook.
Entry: {"value": 0.75, "unit": "A"}
